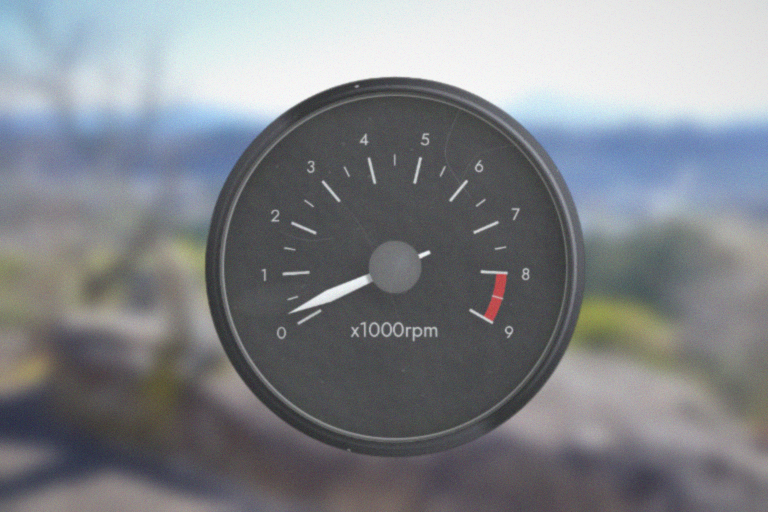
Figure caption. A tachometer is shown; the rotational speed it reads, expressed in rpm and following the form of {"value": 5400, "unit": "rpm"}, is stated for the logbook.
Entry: {"value": 250, "unit": "rpm"}
